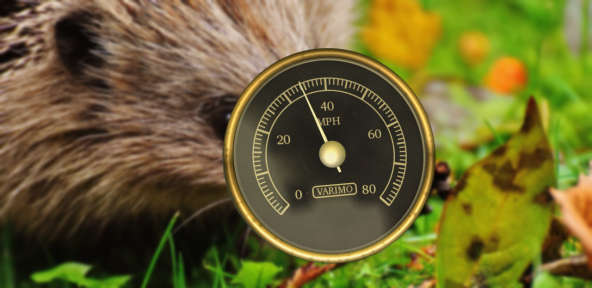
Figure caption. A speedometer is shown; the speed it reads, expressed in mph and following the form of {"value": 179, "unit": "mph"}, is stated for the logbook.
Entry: {"value": 34, "unit": "mph"}
